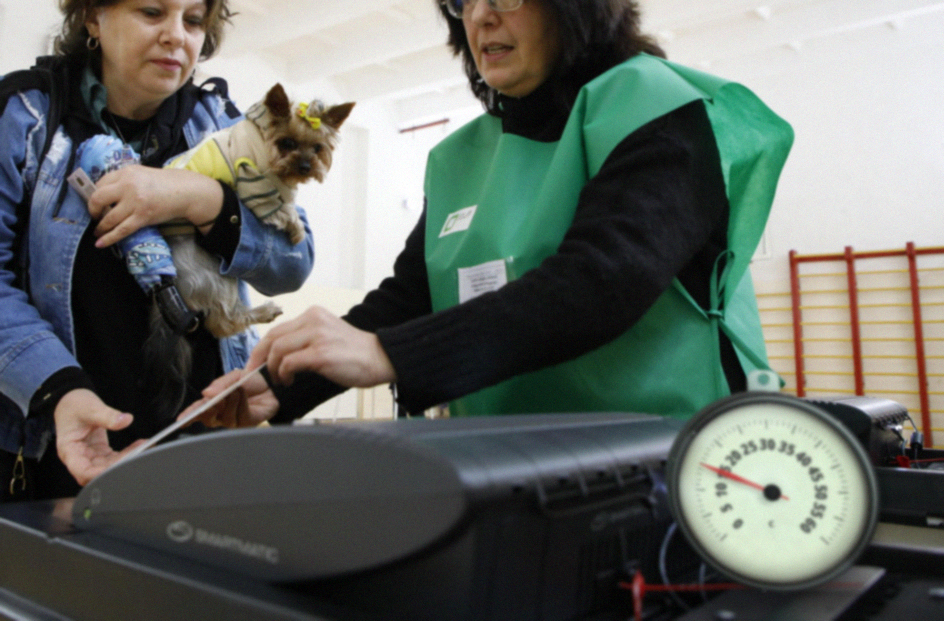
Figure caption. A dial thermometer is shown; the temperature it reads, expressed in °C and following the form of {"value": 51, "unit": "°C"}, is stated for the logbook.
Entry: {"value": 15, "unit": "°C"}
